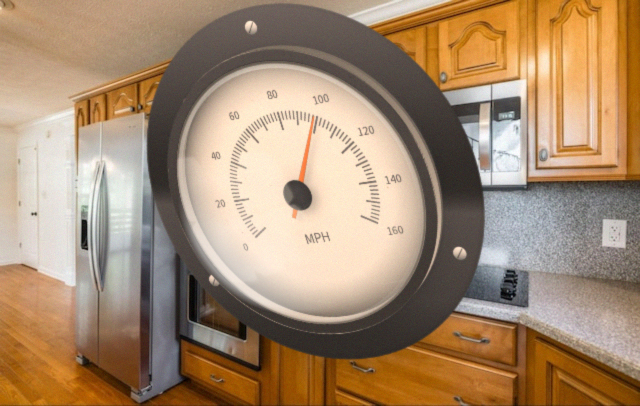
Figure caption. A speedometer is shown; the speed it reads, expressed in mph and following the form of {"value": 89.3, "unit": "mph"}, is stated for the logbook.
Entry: {"value": 100, "unit": "mph"}
